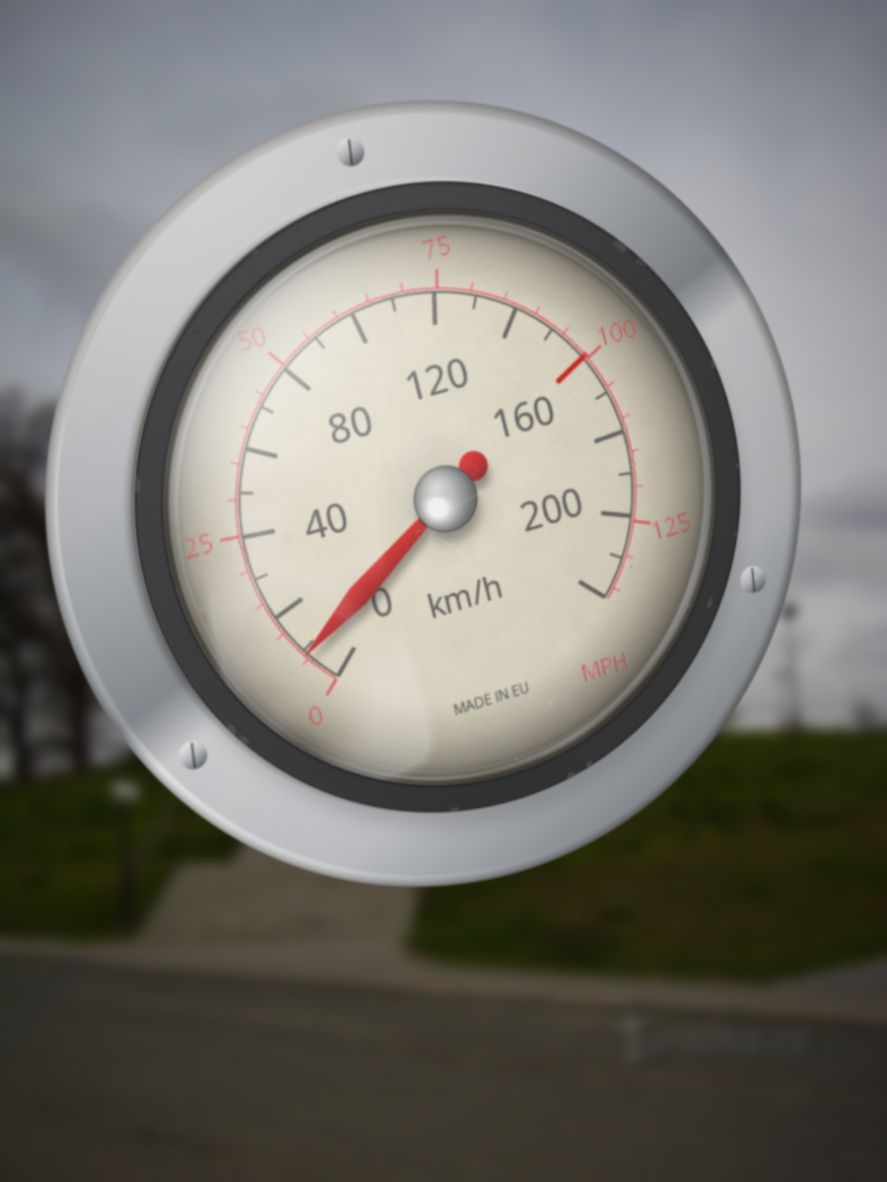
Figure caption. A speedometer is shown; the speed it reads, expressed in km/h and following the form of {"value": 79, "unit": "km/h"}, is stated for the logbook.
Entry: {"value": 10, "unit": "km/h"}
